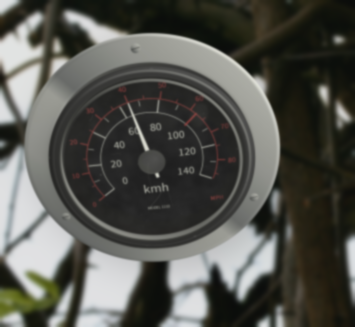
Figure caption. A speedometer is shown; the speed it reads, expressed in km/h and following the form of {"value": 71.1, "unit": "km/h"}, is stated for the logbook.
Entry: {"value": 65, "unit": "km/h"}
